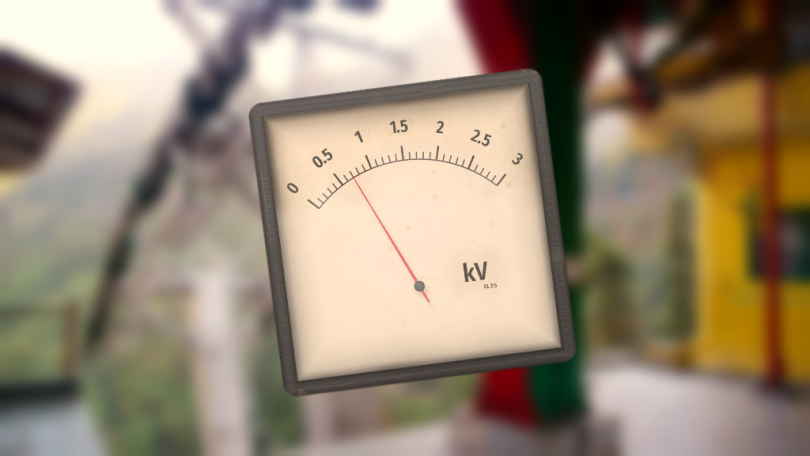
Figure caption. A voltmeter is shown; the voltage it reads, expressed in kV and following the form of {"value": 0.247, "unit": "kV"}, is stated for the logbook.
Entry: {"value": 0.7, "unit": "kV"}
